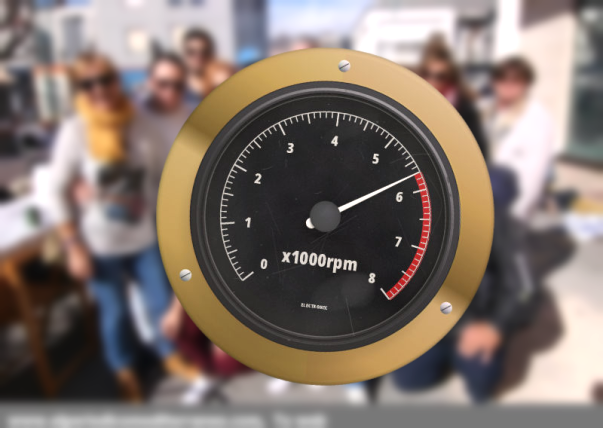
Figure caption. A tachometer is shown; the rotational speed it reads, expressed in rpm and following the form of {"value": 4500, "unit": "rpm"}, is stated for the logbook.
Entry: {"value": 5700, "unit": "rpm"}
